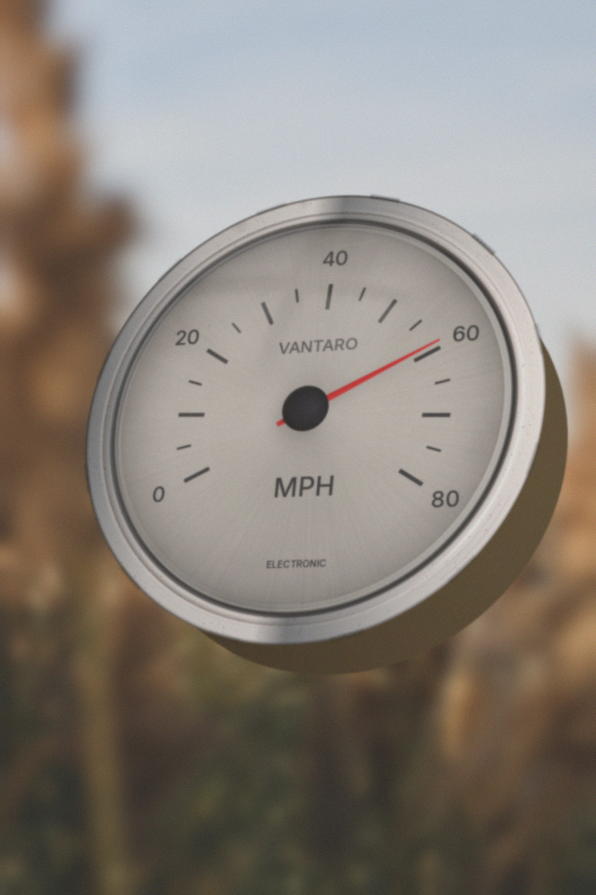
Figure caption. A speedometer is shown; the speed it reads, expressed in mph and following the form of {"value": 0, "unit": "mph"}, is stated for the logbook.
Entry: {"value": 60, "unit": "mph"}
